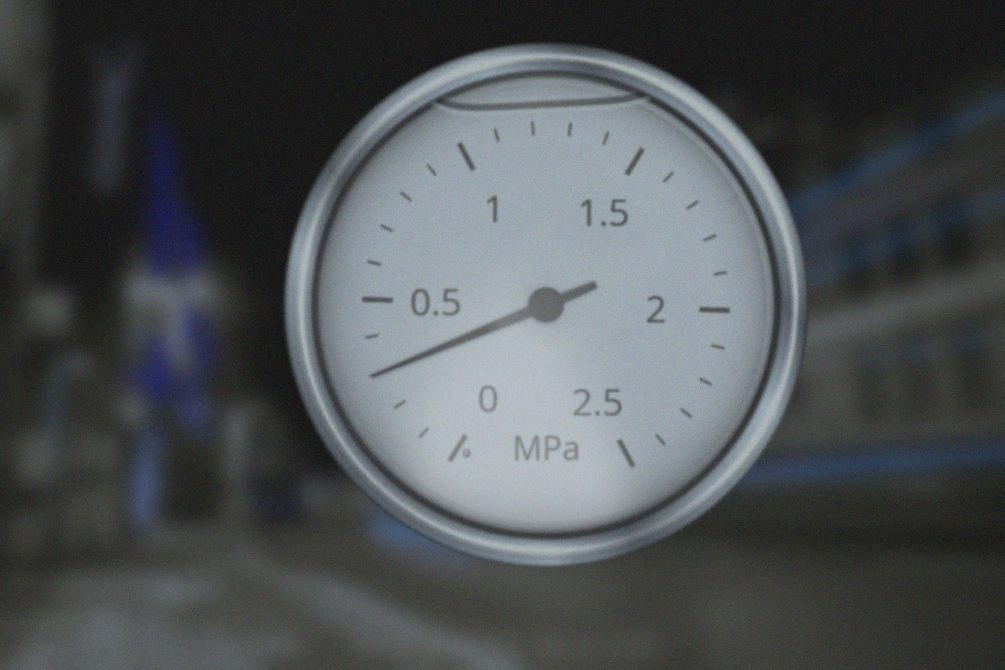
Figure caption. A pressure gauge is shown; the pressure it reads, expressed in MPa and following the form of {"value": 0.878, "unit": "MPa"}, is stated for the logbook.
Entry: {"value": 0.3, "unit": "MPa"}
